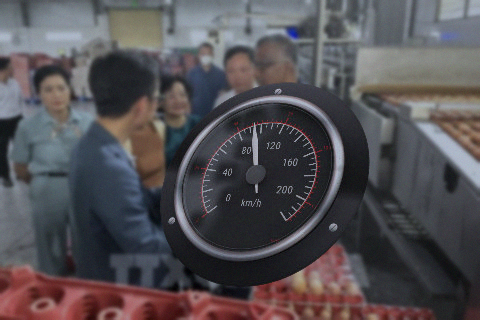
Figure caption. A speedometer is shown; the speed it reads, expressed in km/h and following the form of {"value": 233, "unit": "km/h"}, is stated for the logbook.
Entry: {"value": 95, "unit": "km/h"}
